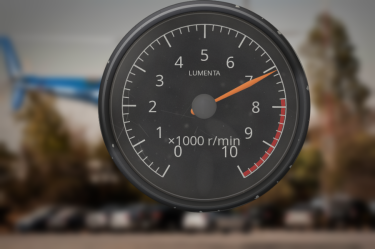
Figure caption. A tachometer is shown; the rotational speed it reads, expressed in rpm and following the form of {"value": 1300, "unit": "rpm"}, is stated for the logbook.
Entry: {"value": 7100, "unit": "rpm"}
